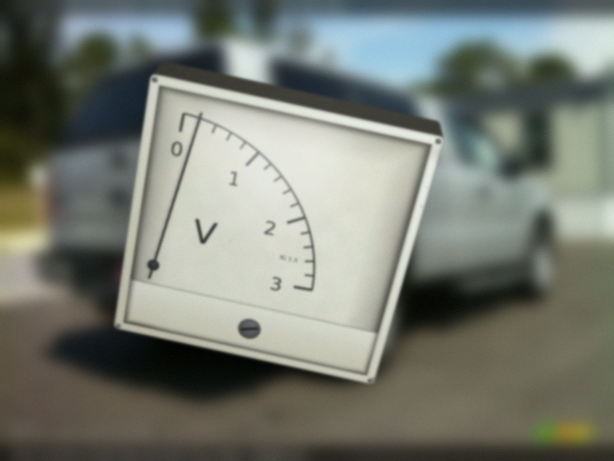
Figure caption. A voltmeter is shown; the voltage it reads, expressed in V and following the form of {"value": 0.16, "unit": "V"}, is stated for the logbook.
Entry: {"value": 0.2, "unit": "V"}
